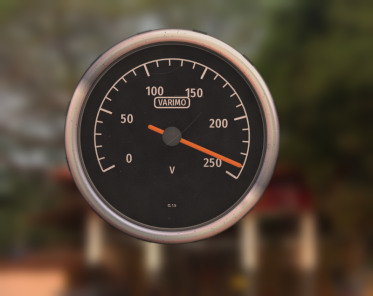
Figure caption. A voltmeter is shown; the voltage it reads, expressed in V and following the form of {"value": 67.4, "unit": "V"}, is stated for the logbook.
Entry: {"value": 240, "unit": "V"}
